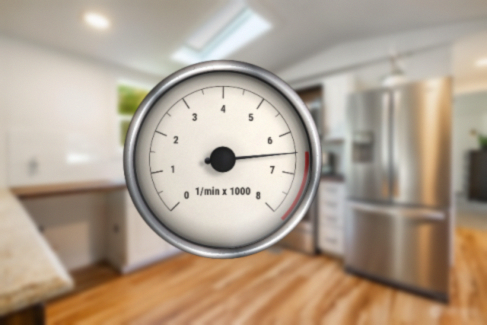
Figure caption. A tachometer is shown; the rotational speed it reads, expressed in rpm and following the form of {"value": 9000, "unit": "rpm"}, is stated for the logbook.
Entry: {"value": 6500, "unit": "rpm"}
